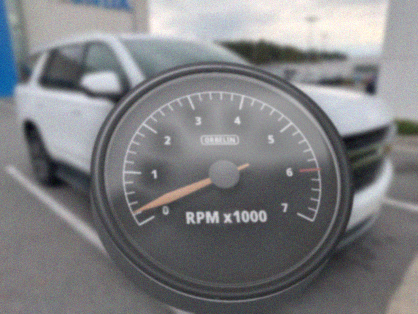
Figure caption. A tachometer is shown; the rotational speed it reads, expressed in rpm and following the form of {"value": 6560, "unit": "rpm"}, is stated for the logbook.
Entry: {"value": 200, "unit": "rpm"}
